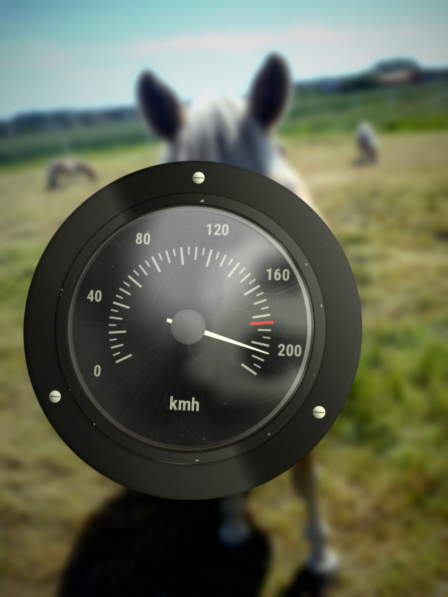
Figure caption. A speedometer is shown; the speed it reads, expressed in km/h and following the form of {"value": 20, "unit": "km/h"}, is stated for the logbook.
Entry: {"value": 205, "unit": "km/h"}
